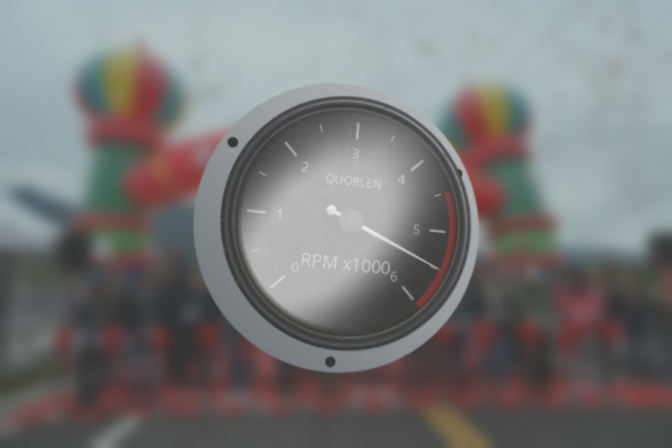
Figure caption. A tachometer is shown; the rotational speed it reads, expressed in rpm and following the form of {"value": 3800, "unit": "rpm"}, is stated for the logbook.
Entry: {"value": 5500, "unit": "rpm"}
